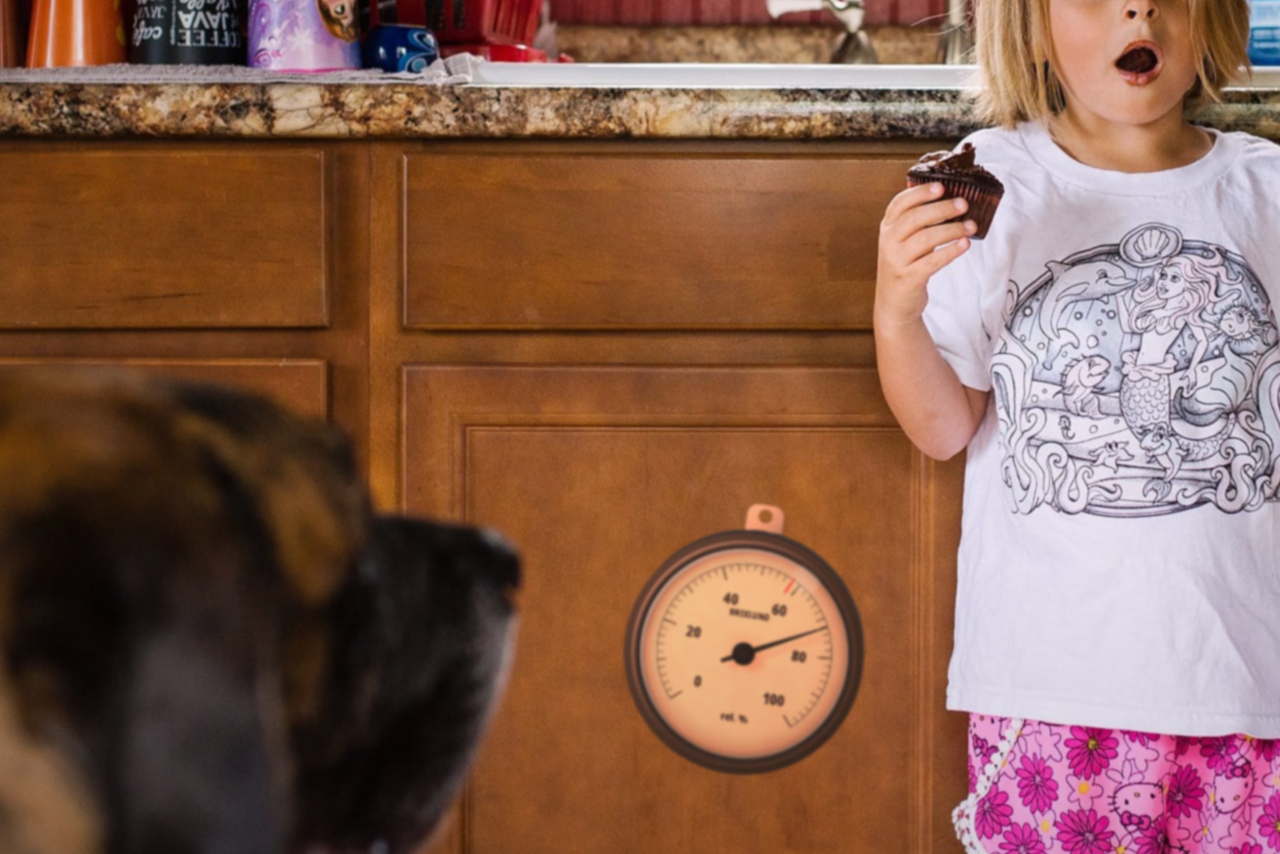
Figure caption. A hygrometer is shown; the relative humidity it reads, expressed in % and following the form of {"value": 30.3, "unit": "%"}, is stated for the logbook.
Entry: {"value": 72, "unit": "%"}
